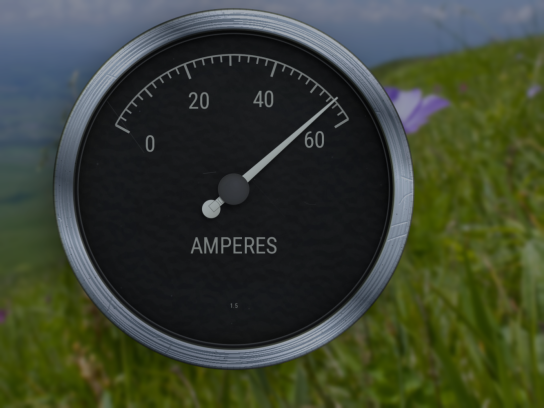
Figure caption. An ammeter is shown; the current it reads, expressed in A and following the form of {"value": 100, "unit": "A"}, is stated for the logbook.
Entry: {"value": 55, "unit": "A"}
